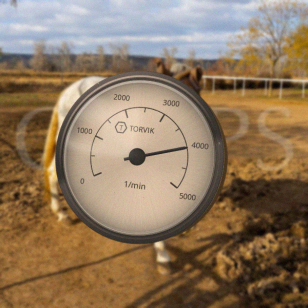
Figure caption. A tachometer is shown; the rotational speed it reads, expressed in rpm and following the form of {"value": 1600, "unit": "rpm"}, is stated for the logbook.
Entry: {"value": 4000, "unit": "rpm"}
